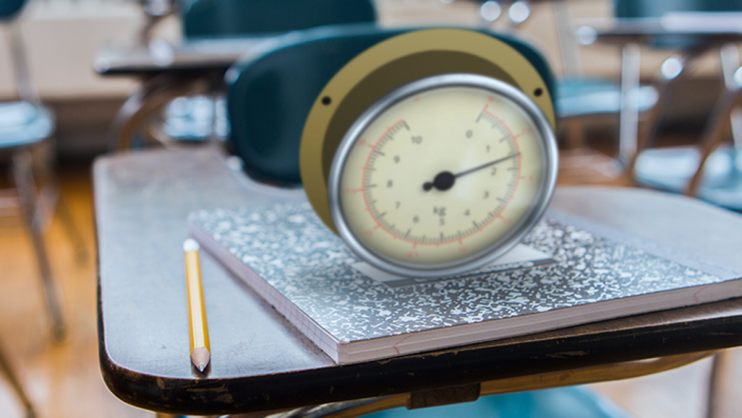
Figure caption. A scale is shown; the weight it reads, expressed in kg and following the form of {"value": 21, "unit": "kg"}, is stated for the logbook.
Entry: {"value": 1.5, "unit": "kg"}
